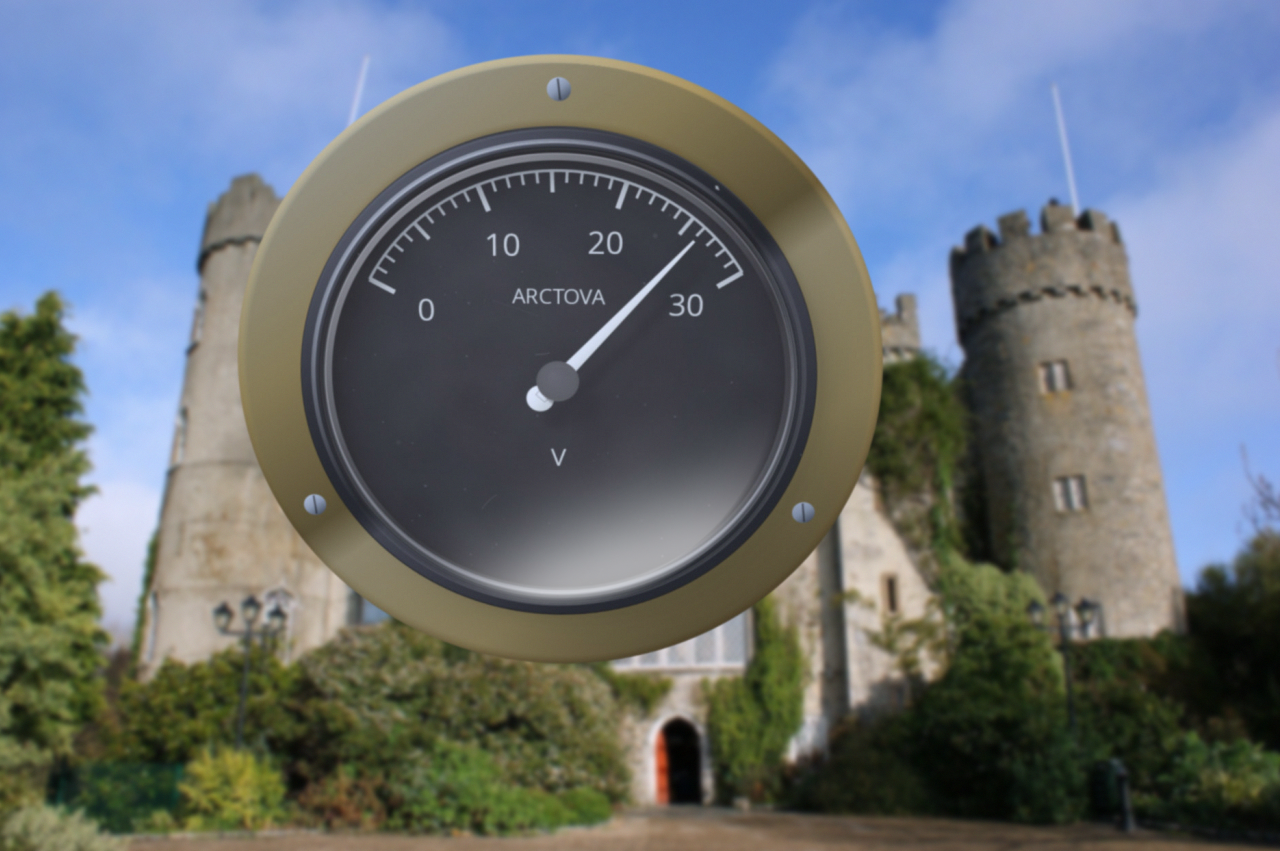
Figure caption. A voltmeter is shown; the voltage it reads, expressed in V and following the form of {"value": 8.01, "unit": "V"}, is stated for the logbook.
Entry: {"value": 26, "unit": "V"}
